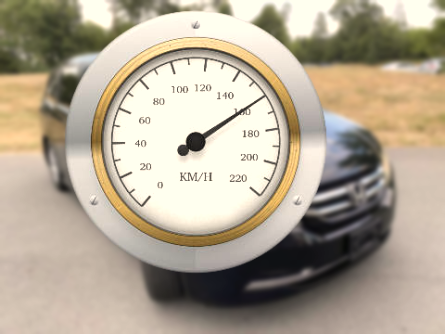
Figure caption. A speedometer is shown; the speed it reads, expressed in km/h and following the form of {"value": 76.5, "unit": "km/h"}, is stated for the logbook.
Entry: {"value": 160, "unit": "km/h"}
